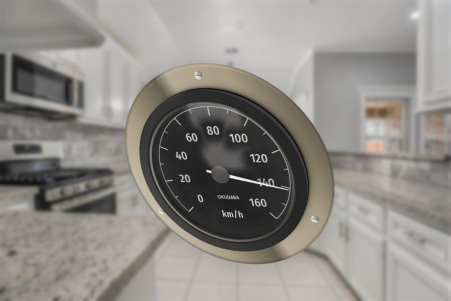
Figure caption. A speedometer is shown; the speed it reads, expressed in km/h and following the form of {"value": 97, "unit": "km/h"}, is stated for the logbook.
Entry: {"value": 140, "unit": "km/h"}
